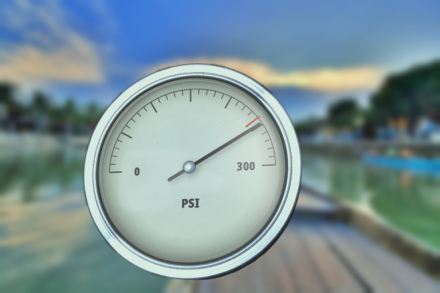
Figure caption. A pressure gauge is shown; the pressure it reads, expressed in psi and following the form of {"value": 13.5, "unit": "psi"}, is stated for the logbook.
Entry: {"value": 250, "unit": "psi"}
